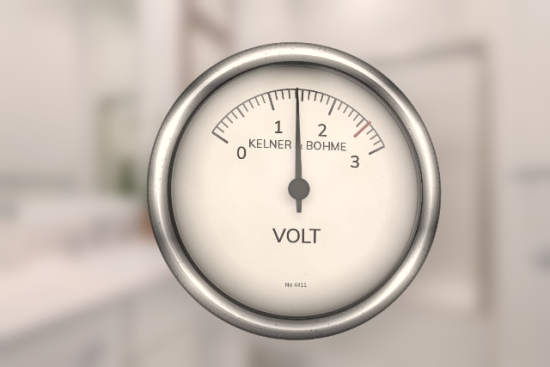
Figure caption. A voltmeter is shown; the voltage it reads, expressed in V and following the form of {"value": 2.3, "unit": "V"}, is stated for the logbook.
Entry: {"value": 1.4, "unit": "V"}
